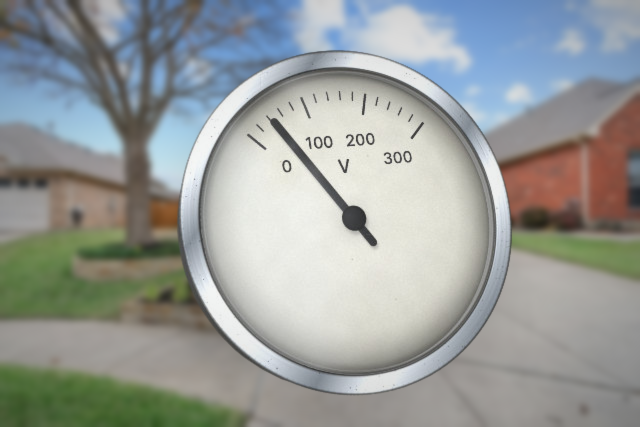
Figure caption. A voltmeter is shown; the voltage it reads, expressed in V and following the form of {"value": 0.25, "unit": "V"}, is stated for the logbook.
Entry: {"value": 40, "unit": "V"}
